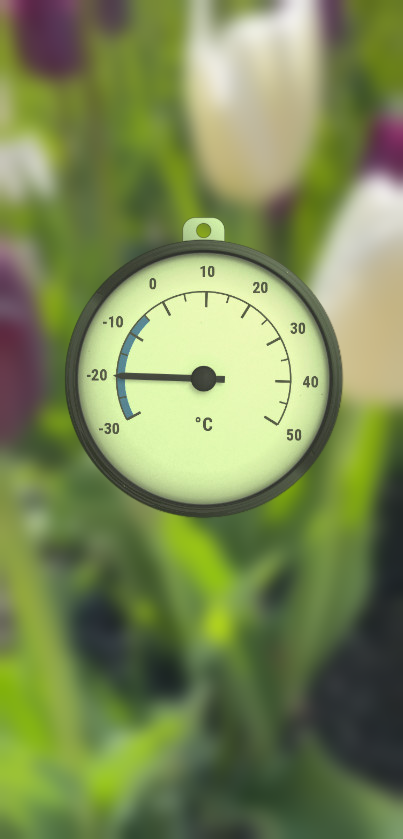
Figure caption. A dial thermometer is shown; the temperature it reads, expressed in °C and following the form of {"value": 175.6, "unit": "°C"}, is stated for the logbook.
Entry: {"value": -20, "unit": "°C"}
